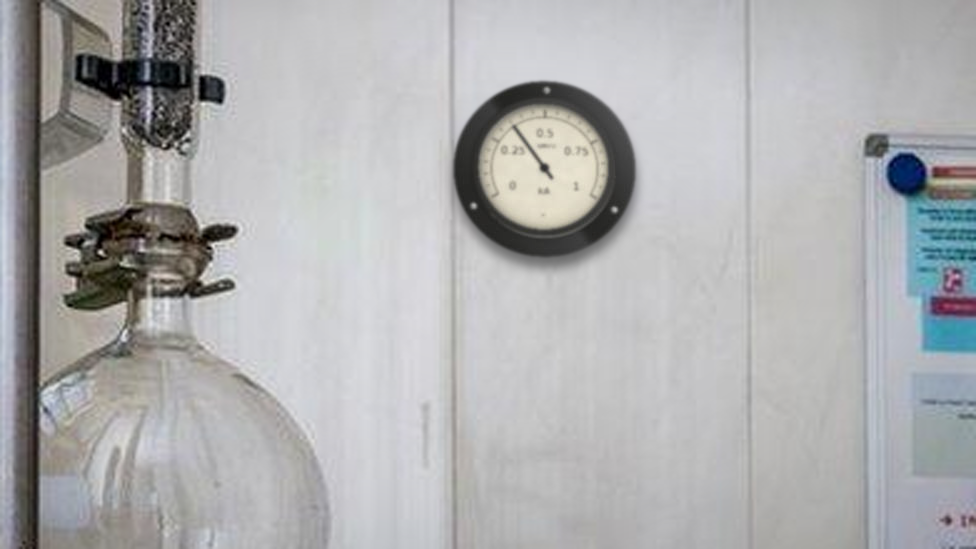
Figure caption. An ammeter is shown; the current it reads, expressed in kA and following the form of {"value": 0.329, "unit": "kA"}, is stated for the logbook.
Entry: {"value": 0.35, "unit": "kA"}
